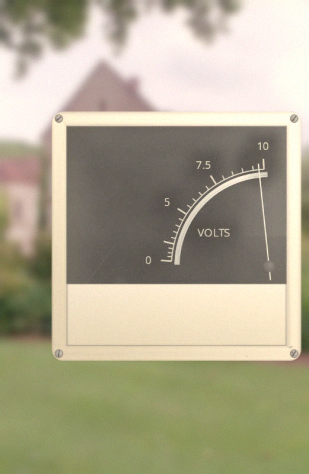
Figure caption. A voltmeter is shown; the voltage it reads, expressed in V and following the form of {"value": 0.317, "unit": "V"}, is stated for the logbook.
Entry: {"value": 9.75, "unit": "V"}
